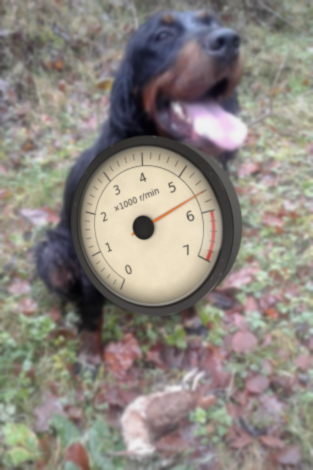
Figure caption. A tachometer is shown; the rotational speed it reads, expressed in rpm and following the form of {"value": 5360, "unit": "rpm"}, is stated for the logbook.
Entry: {"value": 5600, "unit": "rpm"}
